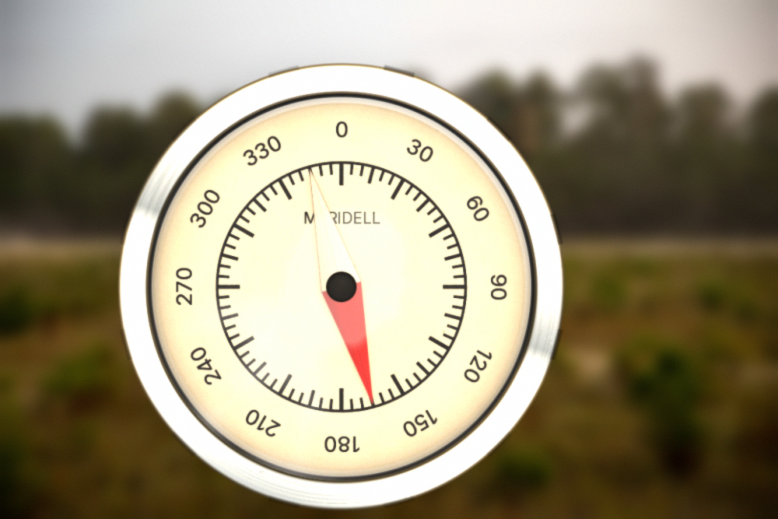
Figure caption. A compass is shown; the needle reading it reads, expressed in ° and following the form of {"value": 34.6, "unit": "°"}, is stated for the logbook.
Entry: {"value": 165, "unit": "°"}
